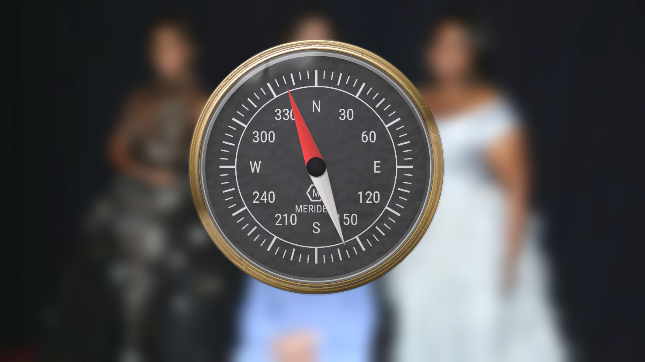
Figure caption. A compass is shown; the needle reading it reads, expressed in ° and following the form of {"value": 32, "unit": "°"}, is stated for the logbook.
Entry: {"value": 340, "unit": "°"}
